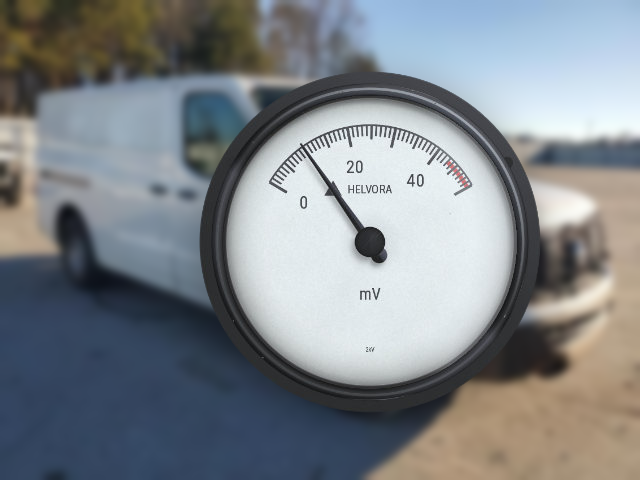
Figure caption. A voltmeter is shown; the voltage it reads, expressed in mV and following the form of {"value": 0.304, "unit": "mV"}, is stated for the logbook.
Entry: {"value": 10, "unit": "mV"}
